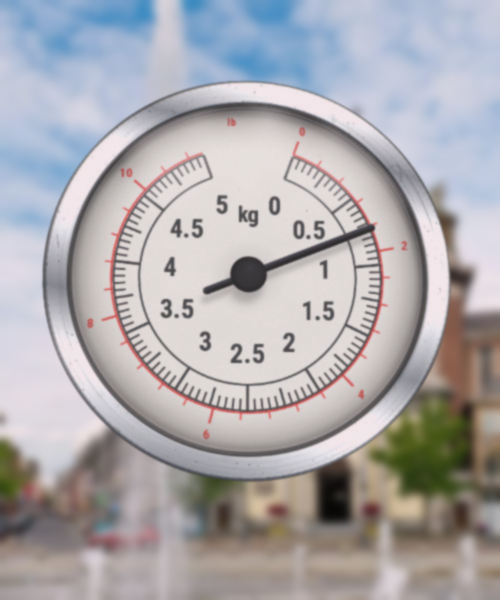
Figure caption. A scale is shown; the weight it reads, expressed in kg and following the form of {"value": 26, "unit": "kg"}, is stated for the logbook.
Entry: {"value": 0.75, "unit": "kg"}
